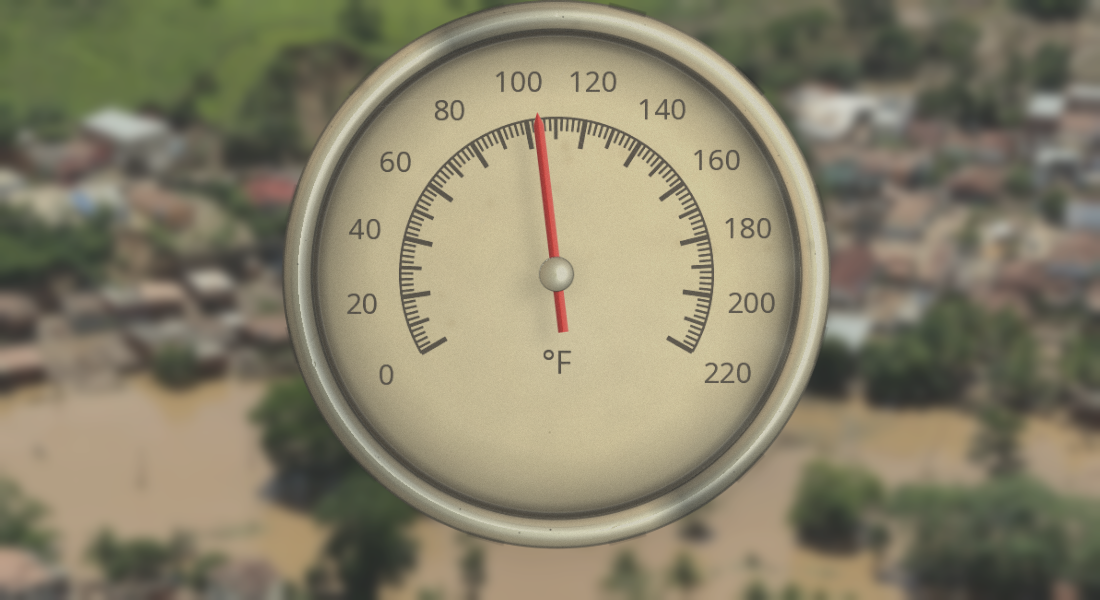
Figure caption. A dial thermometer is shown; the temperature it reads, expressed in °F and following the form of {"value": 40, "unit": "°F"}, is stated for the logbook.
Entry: {"value": 104, "unit": "°F"}
